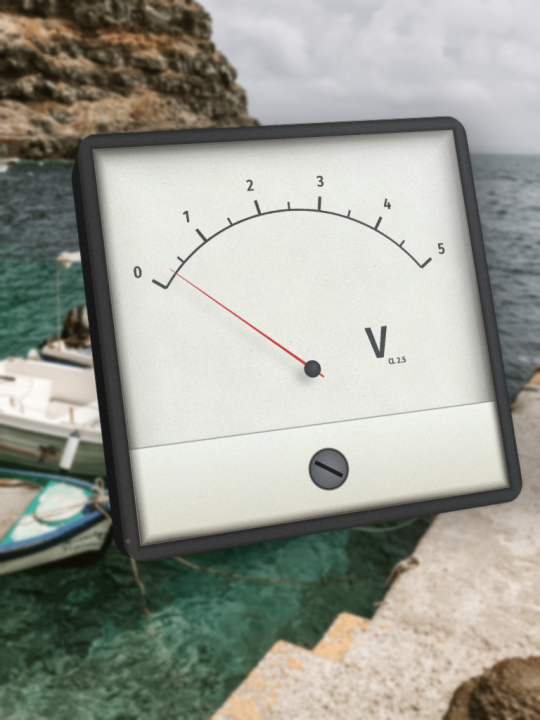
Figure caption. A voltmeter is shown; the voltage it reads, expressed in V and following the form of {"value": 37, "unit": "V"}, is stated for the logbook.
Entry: {"value": 0.25, "unit": "V"}
